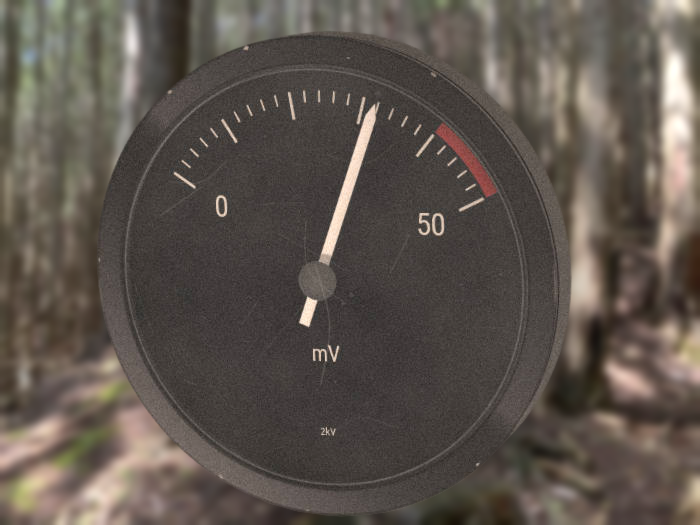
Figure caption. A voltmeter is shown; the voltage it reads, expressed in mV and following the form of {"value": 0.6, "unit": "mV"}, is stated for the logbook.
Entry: {"value": 32, "unit": "mV"}
